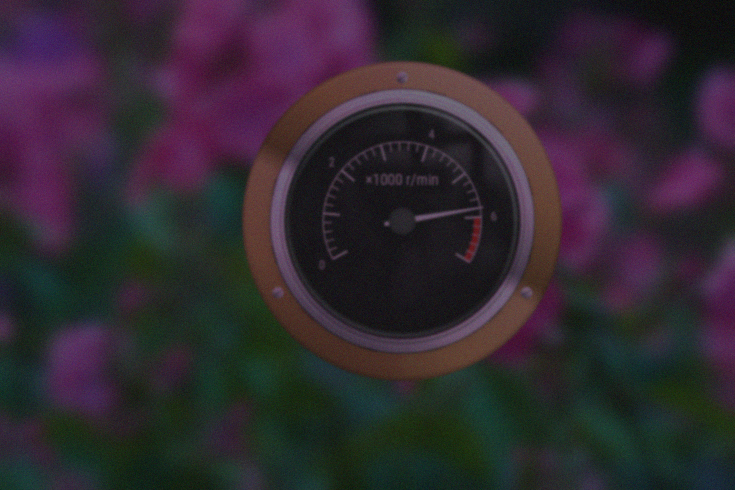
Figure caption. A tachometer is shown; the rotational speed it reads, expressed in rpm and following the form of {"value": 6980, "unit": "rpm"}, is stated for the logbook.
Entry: {"value": 5800, "unit": "rpm"}
